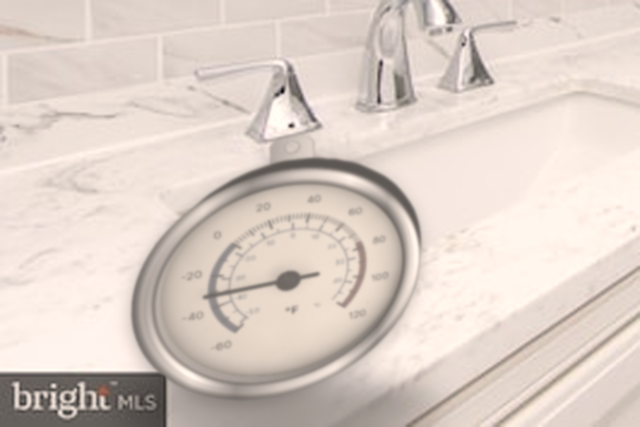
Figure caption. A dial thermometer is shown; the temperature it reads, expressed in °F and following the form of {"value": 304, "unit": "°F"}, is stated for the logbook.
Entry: {"value": -30, "unit": "°F"}
